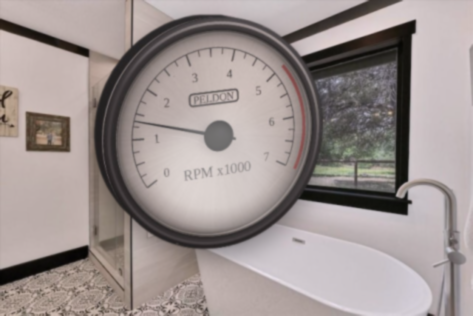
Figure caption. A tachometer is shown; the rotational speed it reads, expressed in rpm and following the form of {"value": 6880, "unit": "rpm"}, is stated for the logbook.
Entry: {"value": 1375, "unit": "rpm"}
